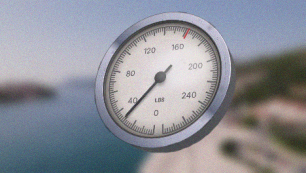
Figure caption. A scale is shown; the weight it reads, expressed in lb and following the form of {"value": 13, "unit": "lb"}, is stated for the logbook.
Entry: {"value": 30, "unit": "lb"}
